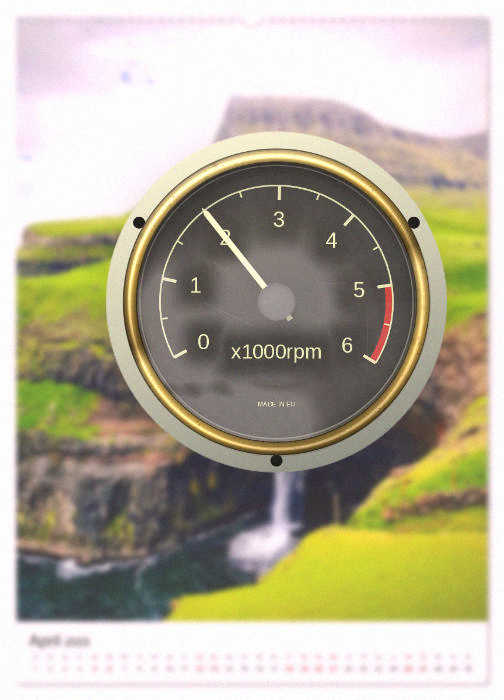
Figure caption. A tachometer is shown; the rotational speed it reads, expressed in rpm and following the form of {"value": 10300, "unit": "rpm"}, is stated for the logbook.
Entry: {"value": 2000, "unit": "rpm"}
